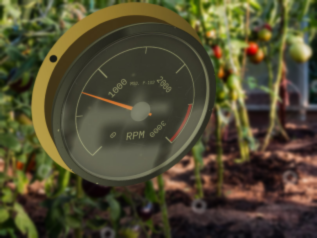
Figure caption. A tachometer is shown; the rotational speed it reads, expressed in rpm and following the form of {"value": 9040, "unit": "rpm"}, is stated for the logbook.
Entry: {"value": 750, "unit": "rpm"}
